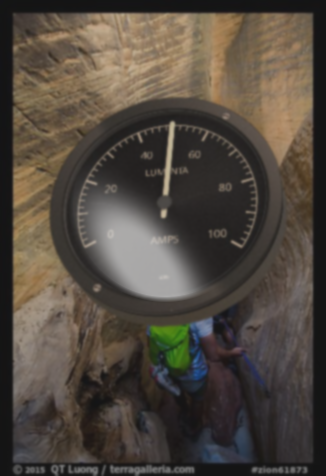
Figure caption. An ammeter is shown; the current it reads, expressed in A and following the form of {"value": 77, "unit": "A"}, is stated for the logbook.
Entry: {"value": 50, "unit": "A"}
